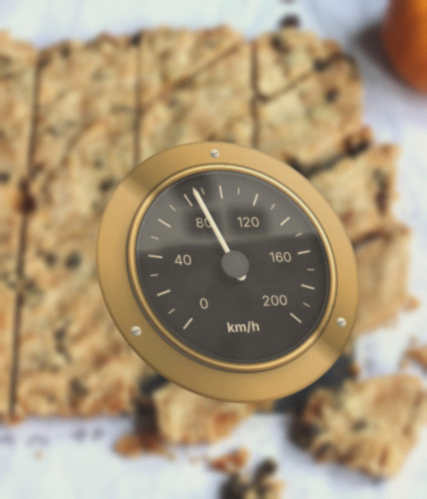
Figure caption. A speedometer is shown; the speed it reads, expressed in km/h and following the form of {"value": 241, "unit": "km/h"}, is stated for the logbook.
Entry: {"value": 85, "unit": "km/h"}
